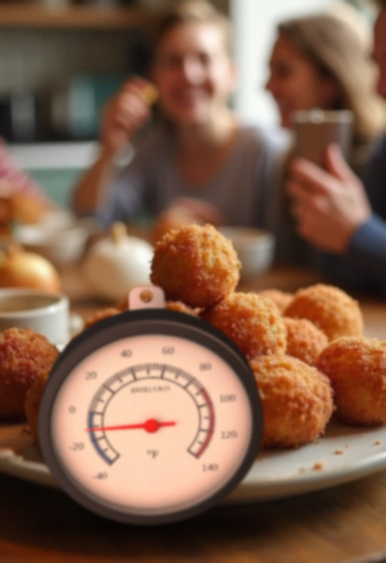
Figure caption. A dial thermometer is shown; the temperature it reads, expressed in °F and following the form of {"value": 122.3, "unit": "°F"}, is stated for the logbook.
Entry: {"value": -10, "unit": "°F"}
